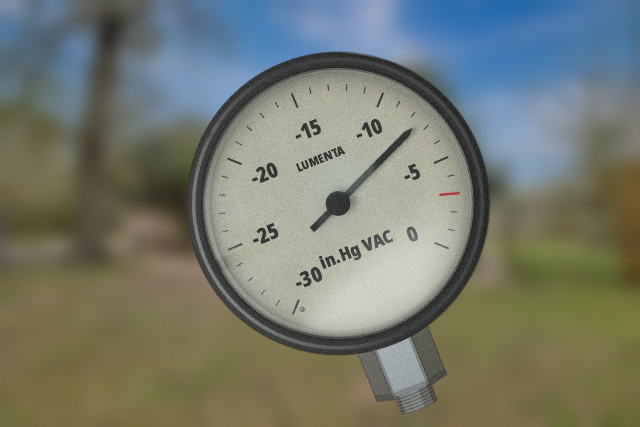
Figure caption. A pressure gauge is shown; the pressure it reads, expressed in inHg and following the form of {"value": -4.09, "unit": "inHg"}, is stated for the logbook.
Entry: {"value": -7.5, "unit": "inHg"}
